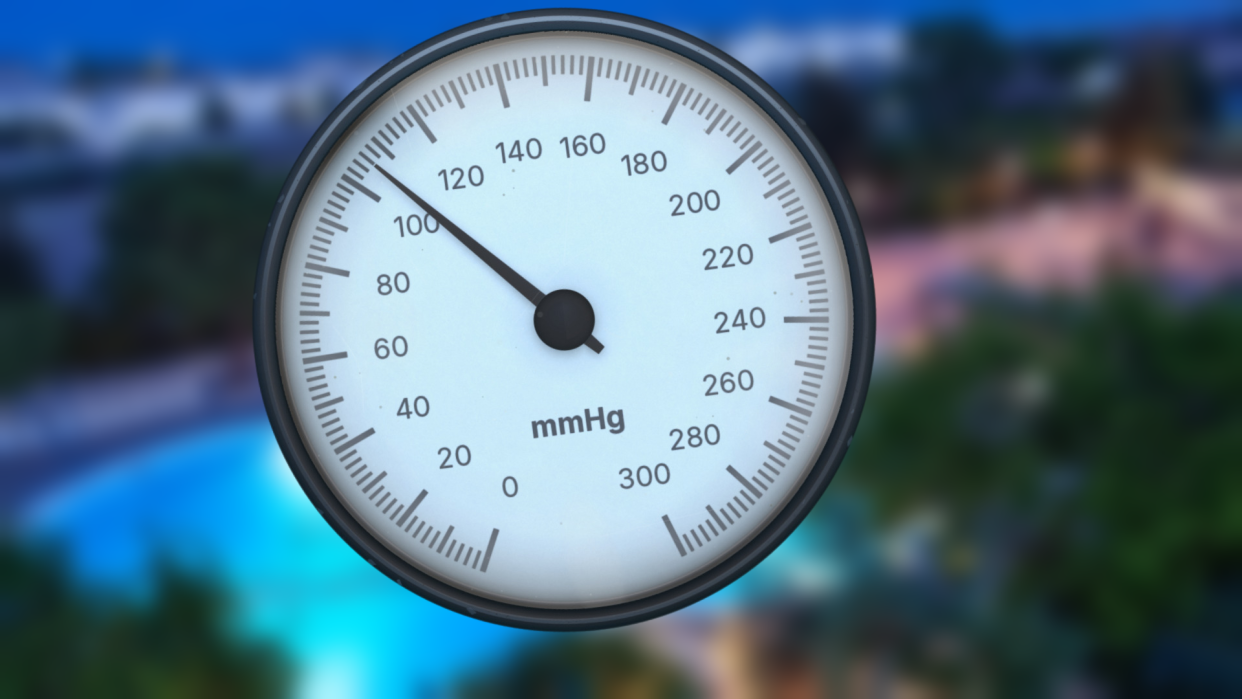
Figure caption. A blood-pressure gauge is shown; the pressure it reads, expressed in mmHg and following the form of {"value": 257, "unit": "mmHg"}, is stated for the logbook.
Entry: {"value": 106, "unit": "mmHg"}
